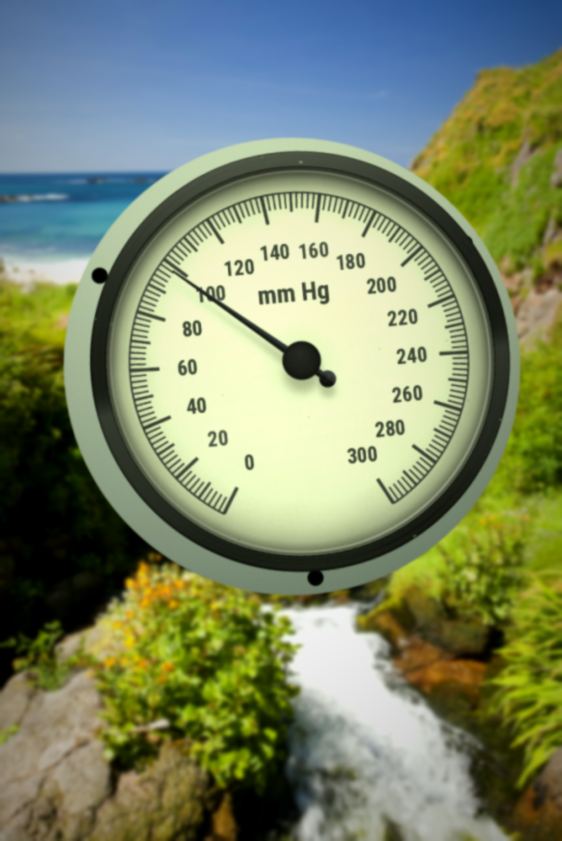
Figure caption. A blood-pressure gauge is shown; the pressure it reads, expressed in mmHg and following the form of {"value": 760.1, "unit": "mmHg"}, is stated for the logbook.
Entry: {"value": 98, "unit": "mmHg"}
